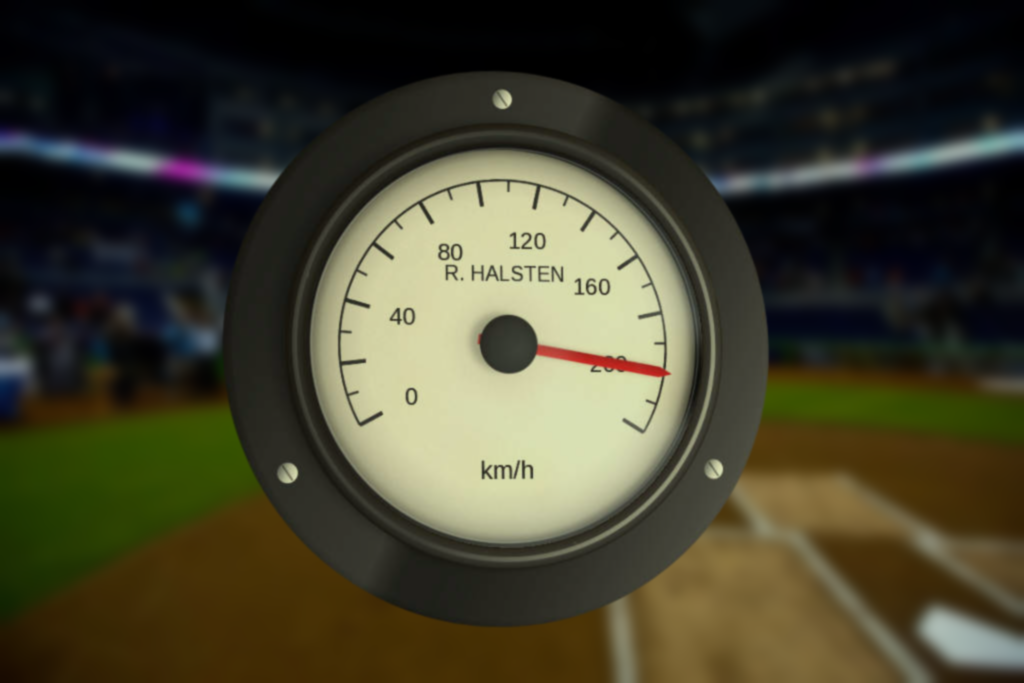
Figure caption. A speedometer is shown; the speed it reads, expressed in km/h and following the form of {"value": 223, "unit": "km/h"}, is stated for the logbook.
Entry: {"value": 200, "unit": "km/h"}
